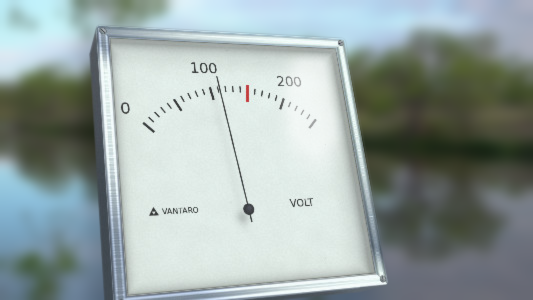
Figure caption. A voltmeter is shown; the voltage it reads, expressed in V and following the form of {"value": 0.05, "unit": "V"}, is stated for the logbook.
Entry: {"value": 110, "unit": "V"}
